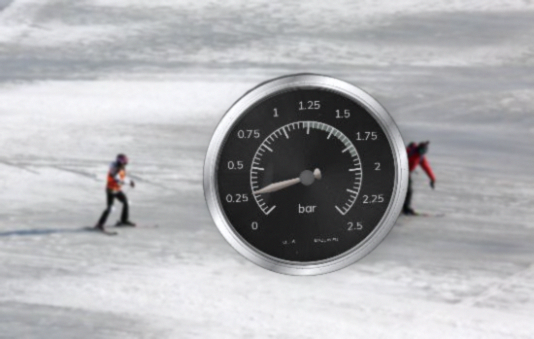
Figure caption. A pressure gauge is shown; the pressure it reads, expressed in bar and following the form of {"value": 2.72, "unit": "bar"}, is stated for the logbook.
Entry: {"value": 0.25, "unit": "bar"}
